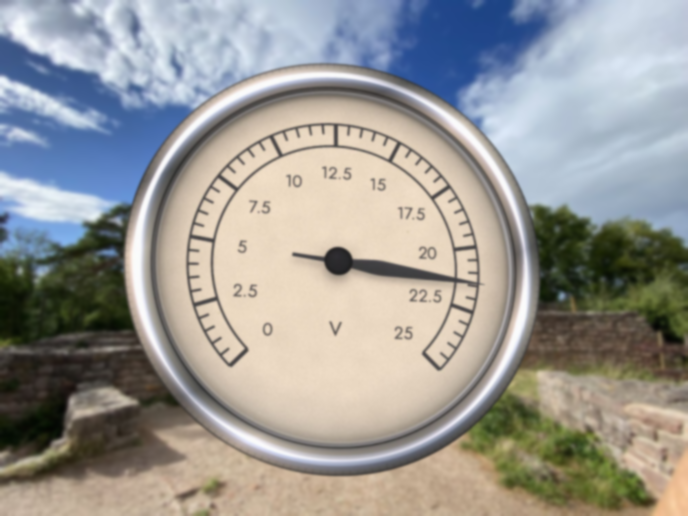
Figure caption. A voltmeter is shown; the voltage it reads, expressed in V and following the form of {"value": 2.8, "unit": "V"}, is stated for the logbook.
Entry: {"value": 21.5, "unit": "V"}
